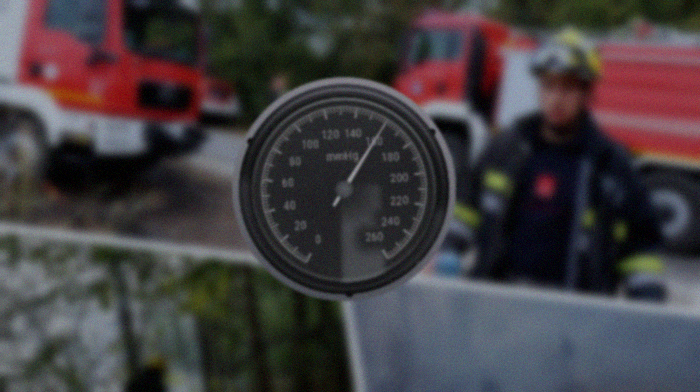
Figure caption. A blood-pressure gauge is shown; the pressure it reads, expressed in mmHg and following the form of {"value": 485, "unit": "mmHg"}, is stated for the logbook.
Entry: {"value": 160, "unit": "mmHg"}
